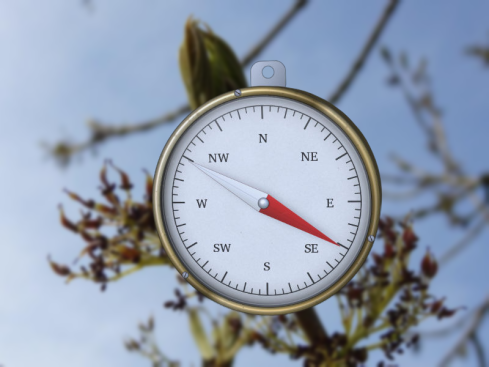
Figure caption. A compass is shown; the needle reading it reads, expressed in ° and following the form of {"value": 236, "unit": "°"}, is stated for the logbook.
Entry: {"value": 120, "unit": "°"}
